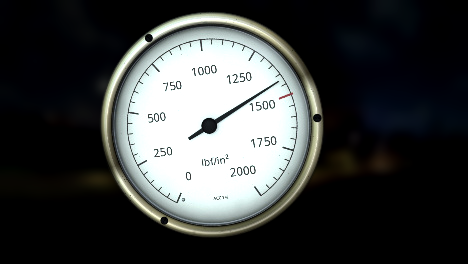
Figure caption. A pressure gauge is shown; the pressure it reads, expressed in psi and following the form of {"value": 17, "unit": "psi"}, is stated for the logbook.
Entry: {"value": 1425, "unit": "psi"}
